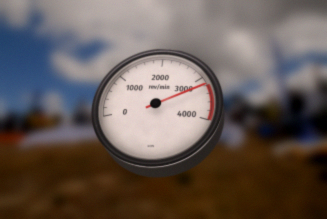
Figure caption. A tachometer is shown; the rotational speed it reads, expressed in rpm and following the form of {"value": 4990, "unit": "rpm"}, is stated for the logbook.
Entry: {"value": 3200, "unit": "rpm"}
